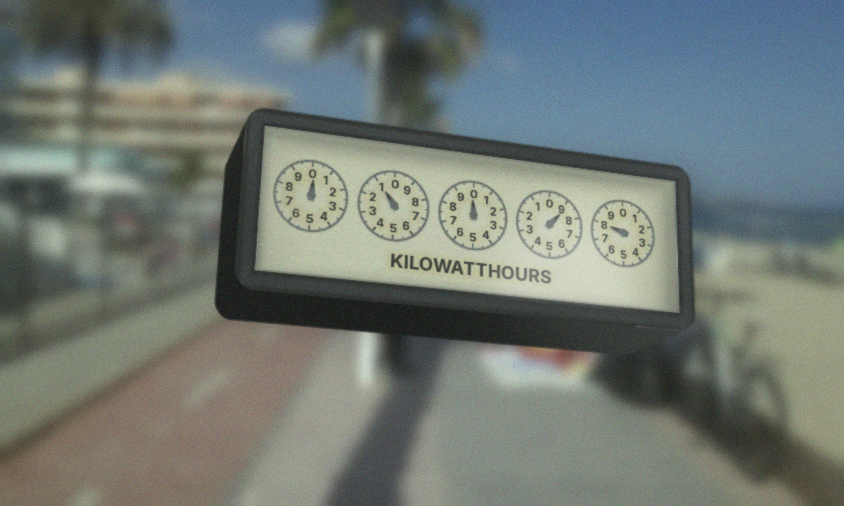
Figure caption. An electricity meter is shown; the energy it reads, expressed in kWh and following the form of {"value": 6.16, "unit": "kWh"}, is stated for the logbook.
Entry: {"value": 988, "unit": "kWh"}
